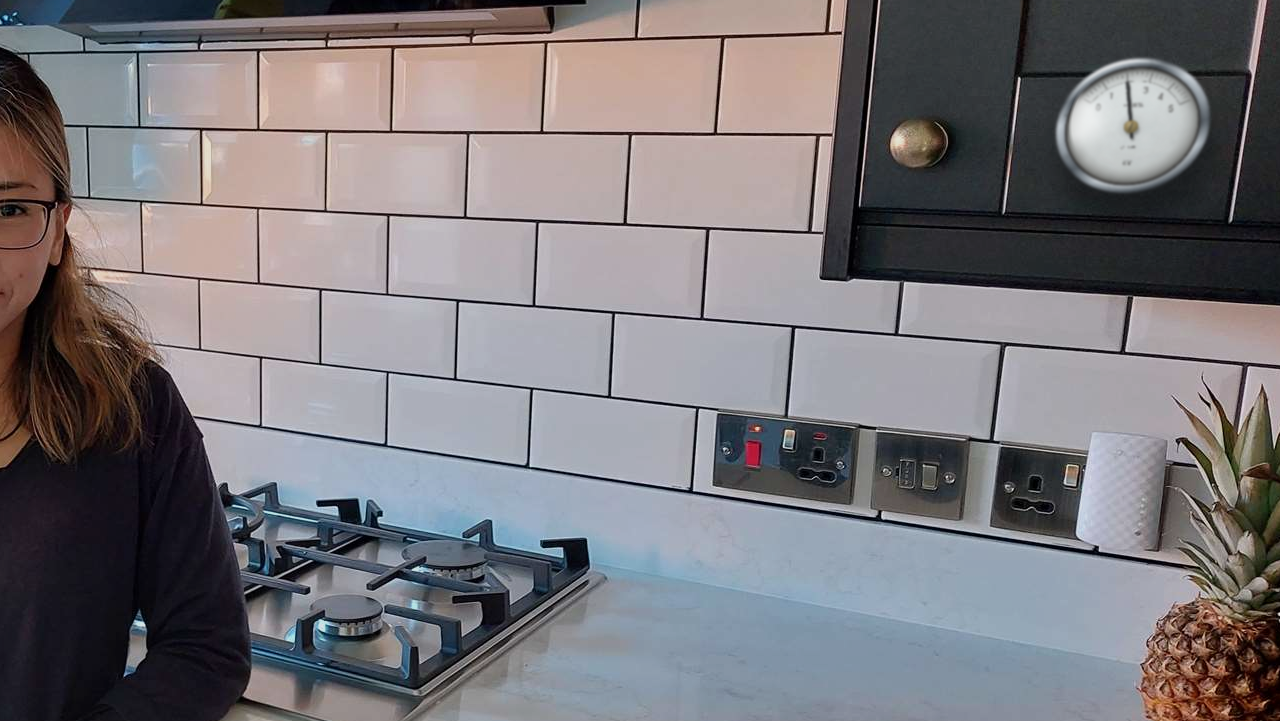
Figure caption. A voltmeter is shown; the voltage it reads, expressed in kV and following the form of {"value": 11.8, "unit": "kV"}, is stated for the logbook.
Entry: {"value": 2, "unit": "kV"}
